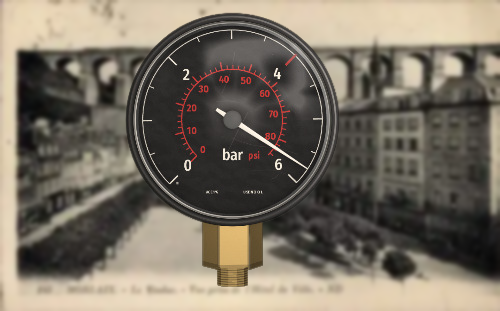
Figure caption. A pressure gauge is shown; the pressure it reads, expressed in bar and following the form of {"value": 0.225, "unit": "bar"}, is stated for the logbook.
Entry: {"value": 5.75, "unit": "bar"}
